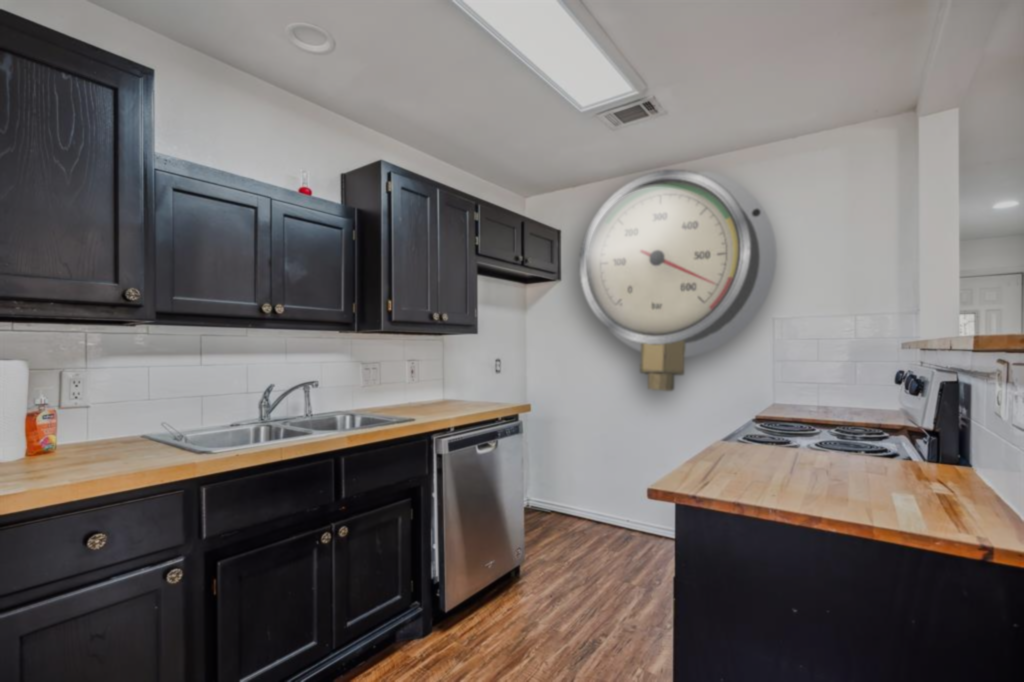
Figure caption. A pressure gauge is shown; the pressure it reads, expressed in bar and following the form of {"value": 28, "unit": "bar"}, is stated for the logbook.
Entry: {"value": 560, "unit": "bar"}
